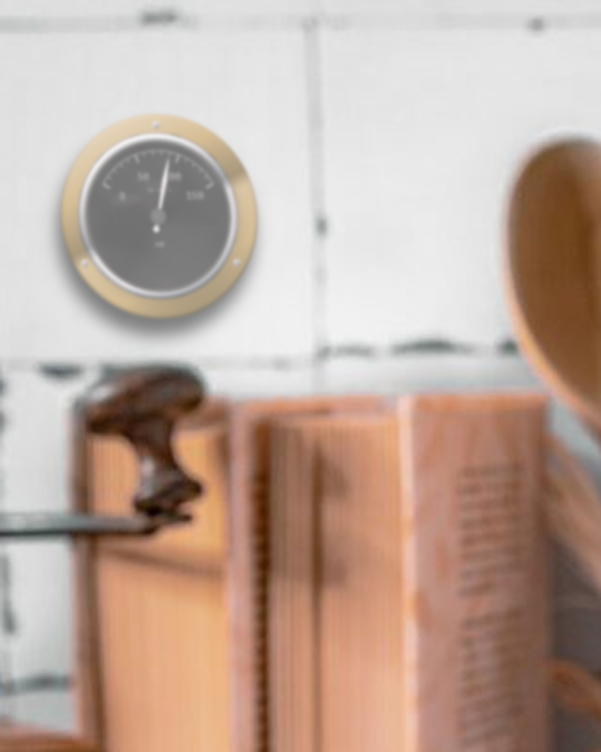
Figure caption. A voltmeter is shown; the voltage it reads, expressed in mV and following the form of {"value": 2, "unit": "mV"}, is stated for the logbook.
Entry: {"value": 90, "unit": "mV"}
